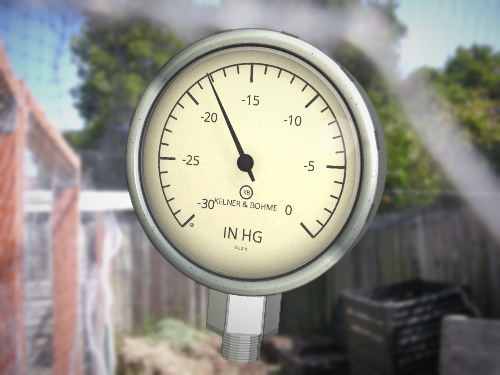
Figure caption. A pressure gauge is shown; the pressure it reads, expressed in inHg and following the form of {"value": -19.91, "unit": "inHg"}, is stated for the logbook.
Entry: {"value": -18, "unit": "inHg"}
